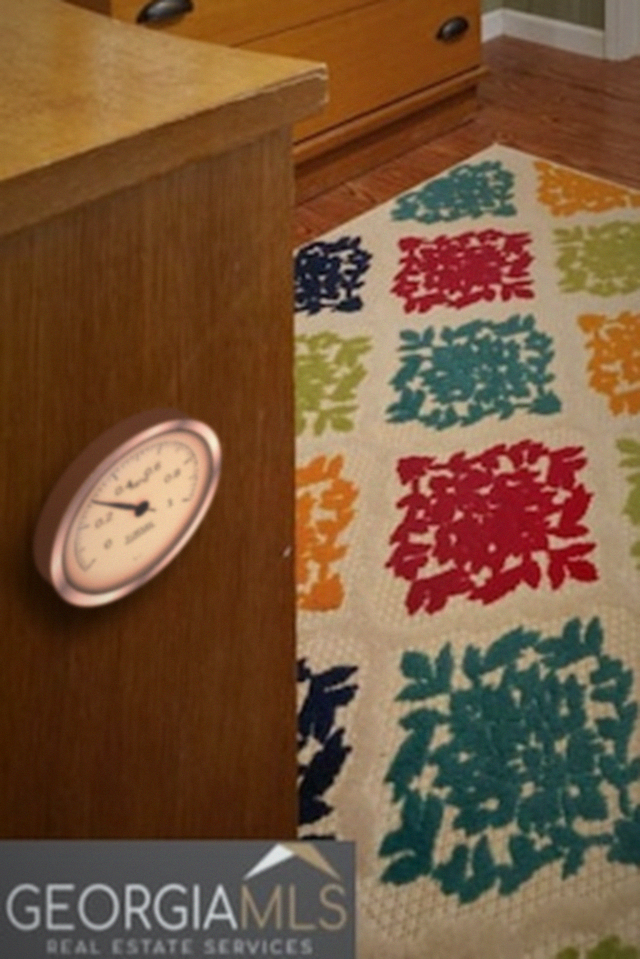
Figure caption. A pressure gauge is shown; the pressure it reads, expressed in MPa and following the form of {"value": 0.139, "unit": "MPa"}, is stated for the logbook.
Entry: {"value": 0.3, "unit": "MPa"}
